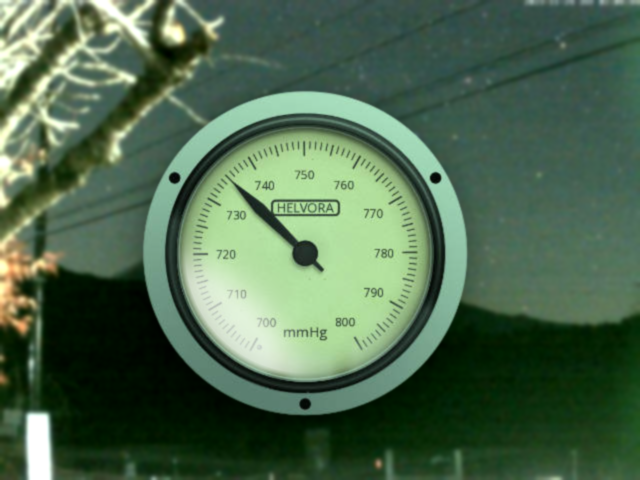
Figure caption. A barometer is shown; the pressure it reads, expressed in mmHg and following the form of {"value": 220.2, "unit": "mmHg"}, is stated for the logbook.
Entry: {"value": 735, "unit": "mmHg"}
